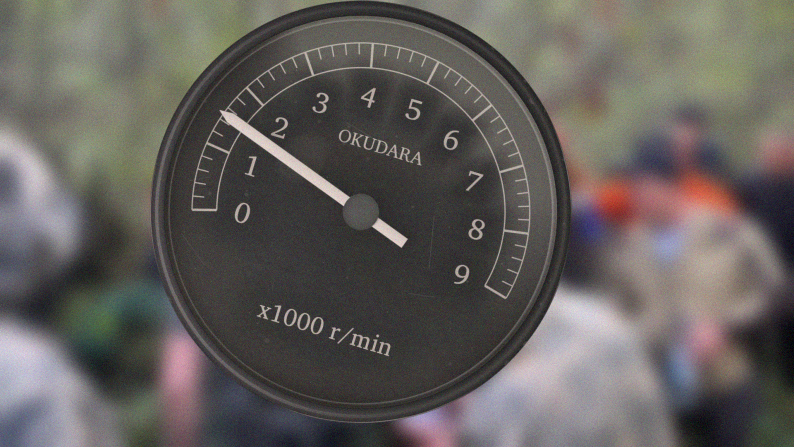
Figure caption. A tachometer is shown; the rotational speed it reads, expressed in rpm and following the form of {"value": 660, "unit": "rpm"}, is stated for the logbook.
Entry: {"value": 1500, "unit": "rpm"}
